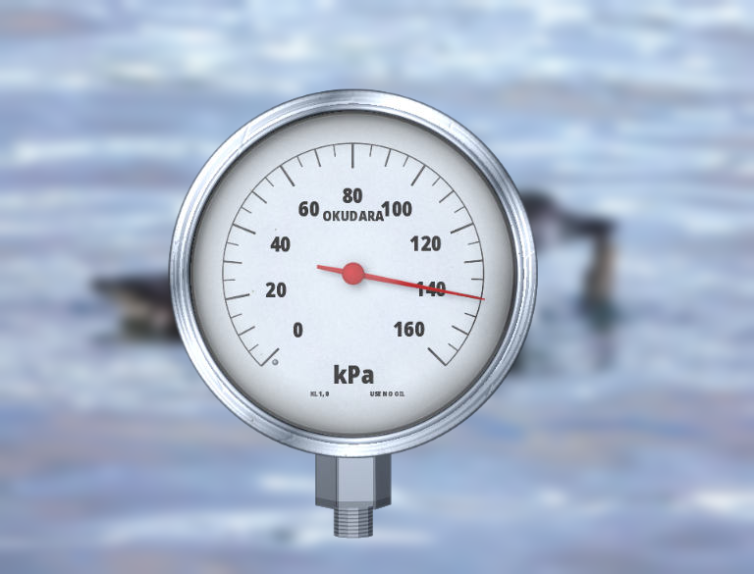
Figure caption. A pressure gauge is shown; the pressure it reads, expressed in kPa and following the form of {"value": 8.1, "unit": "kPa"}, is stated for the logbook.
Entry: {"value": 140, "unit": "kPa"}
